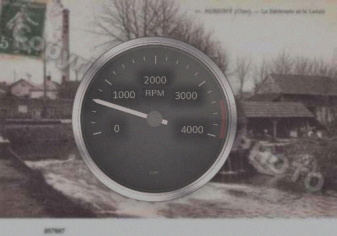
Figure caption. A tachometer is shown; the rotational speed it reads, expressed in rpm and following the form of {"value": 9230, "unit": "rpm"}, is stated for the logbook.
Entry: {"value": 600, "unit": "rpm"}
